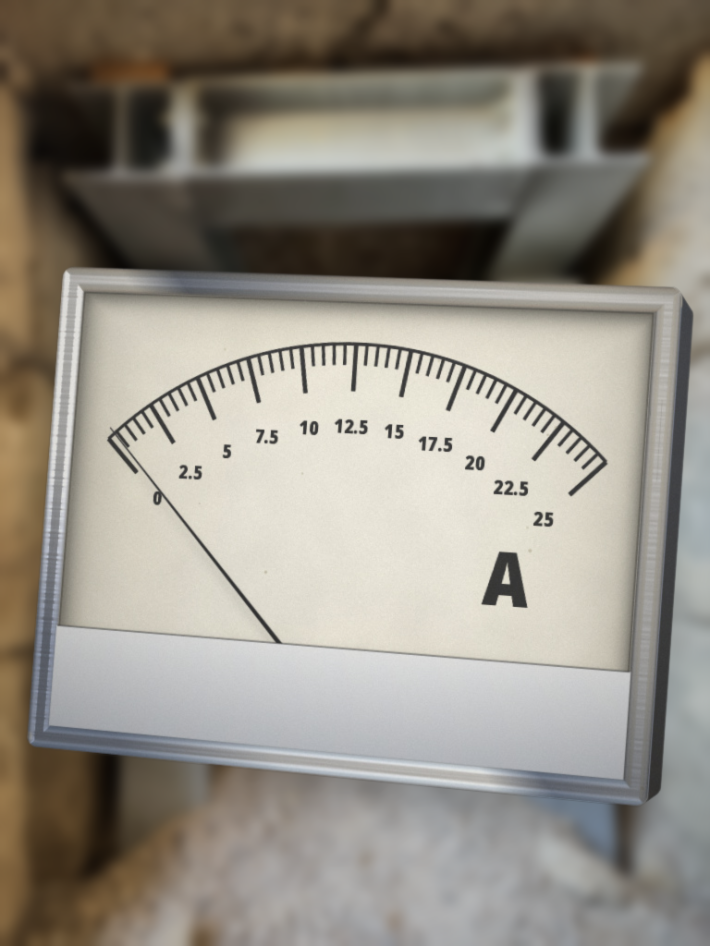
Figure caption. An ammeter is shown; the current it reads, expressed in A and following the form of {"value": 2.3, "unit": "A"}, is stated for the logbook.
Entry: {"value": 0.5, "unit": "A"}
